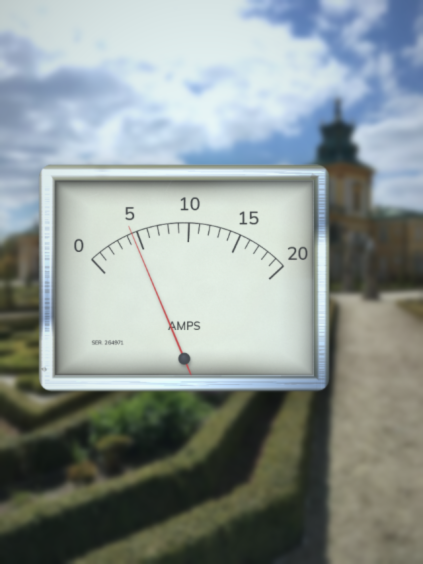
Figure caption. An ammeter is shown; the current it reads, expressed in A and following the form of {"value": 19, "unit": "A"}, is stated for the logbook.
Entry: {"value": 4.5, "unit": "A"}
